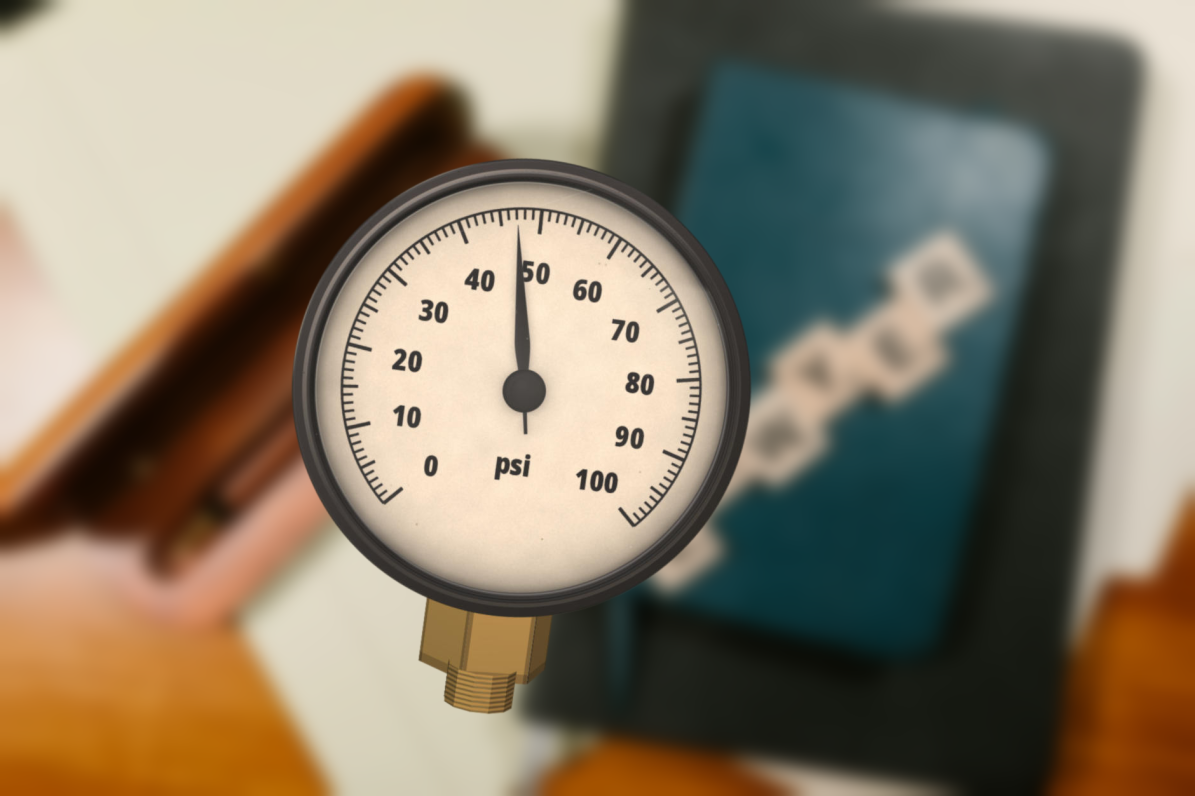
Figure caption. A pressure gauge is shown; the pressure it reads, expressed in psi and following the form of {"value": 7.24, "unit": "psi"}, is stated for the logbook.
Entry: {"value": 47, "unit": "psi"}
